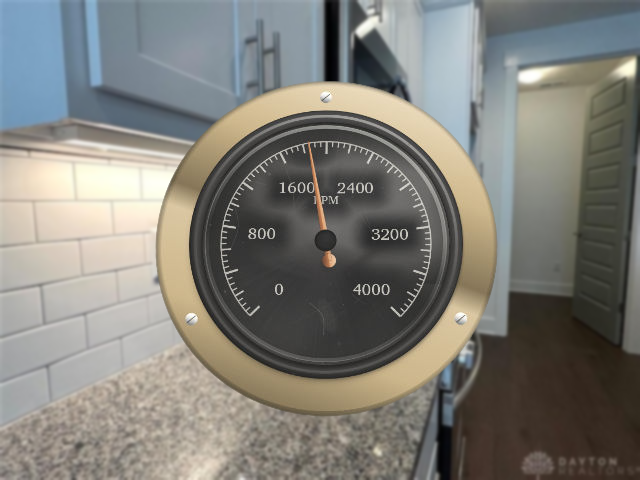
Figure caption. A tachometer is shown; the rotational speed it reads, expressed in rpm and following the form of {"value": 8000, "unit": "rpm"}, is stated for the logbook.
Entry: {"value": 1850, "unit": "rpm"}
